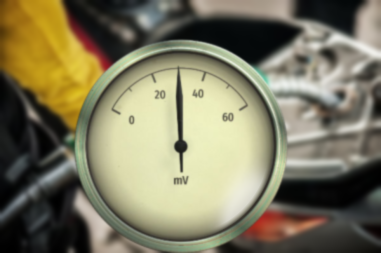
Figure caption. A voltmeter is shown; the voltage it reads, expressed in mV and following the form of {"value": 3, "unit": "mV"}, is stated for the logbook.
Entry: {"value": 30, "unit": "mV"}
